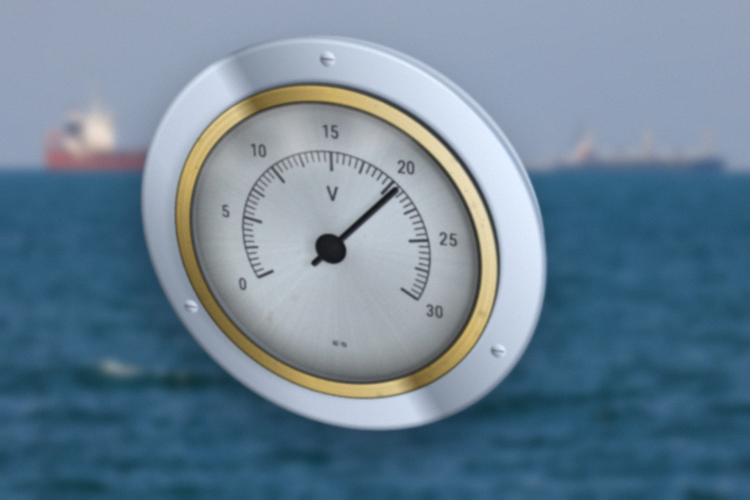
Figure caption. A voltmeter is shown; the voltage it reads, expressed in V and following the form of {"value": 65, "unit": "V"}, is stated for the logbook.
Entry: {"value": 20.5, "unit": "V"}
